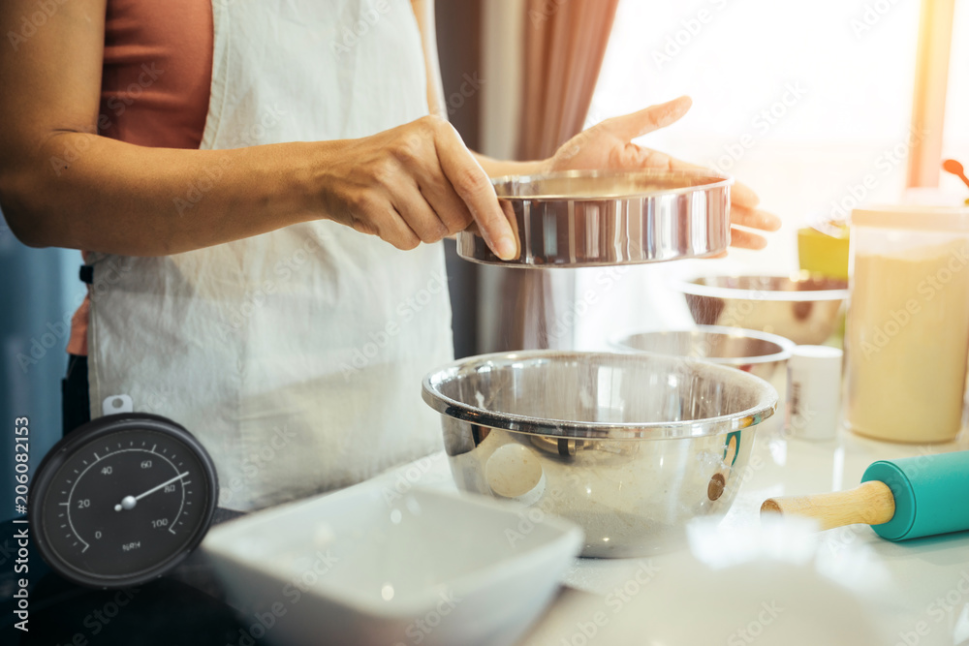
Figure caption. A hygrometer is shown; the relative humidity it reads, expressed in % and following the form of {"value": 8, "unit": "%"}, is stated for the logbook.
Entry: {"value": 76, "unit": "%"}
